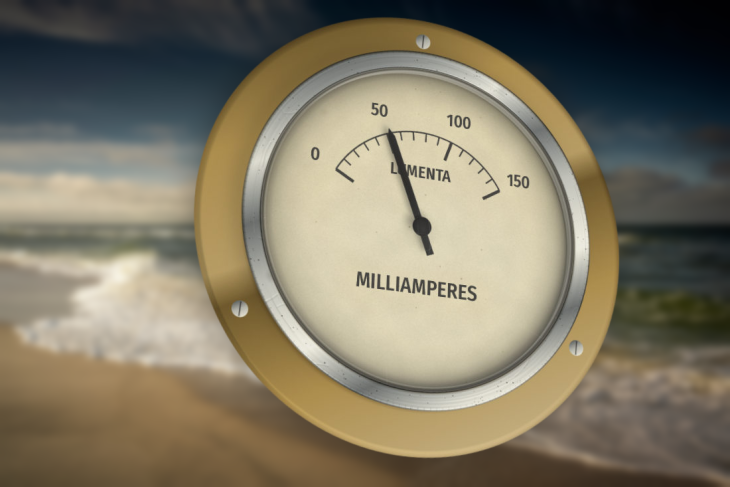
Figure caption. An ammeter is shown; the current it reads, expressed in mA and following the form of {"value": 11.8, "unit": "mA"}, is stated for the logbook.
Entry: {"value": 50, "unit": "mA"}
